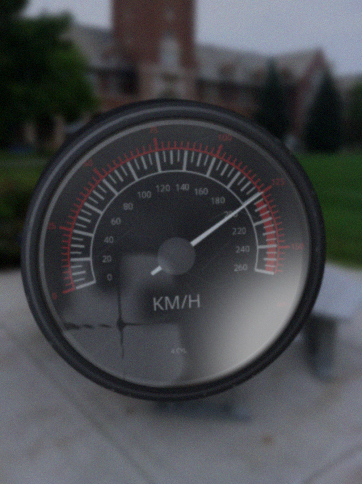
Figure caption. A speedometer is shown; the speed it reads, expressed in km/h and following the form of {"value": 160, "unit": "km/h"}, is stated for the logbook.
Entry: {"value": 200, "unit": "km/h"}
